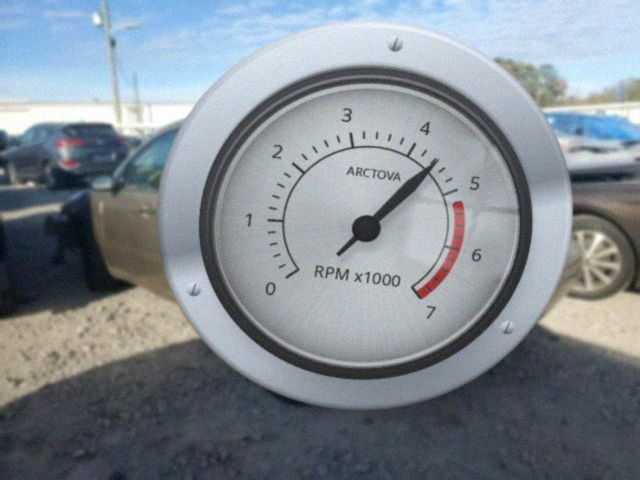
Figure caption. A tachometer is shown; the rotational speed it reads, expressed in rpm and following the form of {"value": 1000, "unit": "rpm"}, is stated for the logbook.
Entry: {"value": 4400, "unit": "rpm"}
